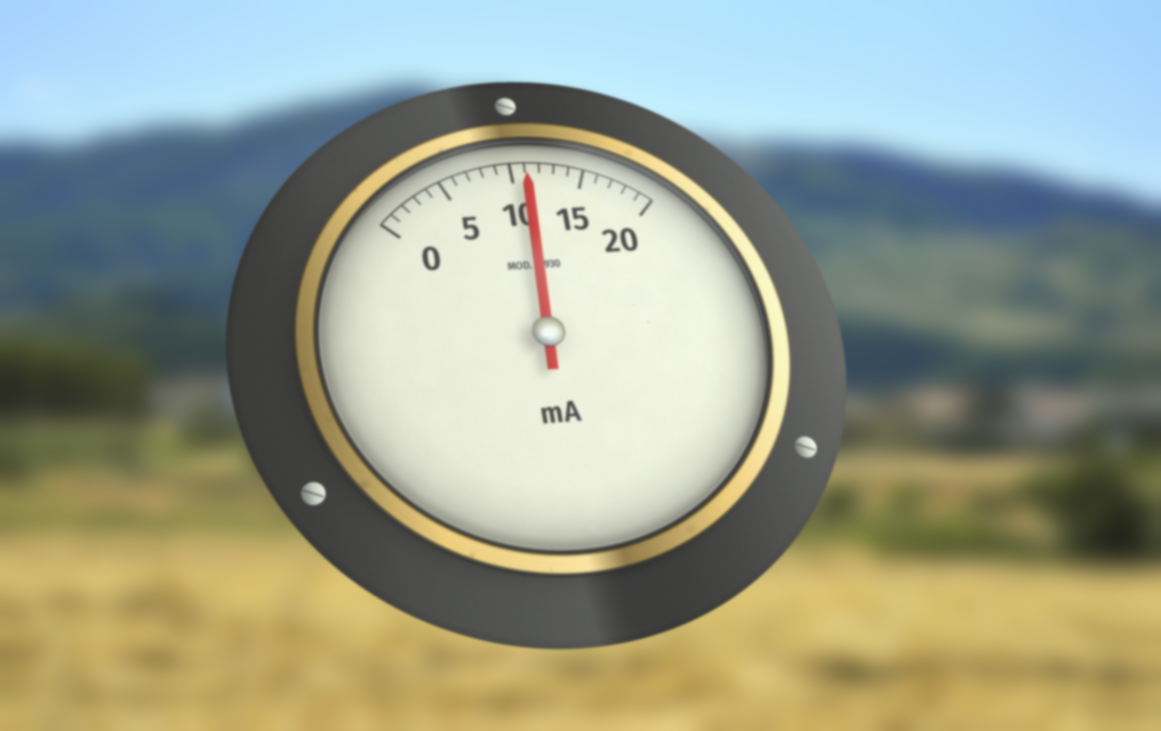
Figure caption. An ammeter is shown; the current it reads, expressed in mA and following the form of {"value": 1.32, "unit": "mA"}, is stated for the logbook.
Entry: {"value": 11, "unit": "mA"}
